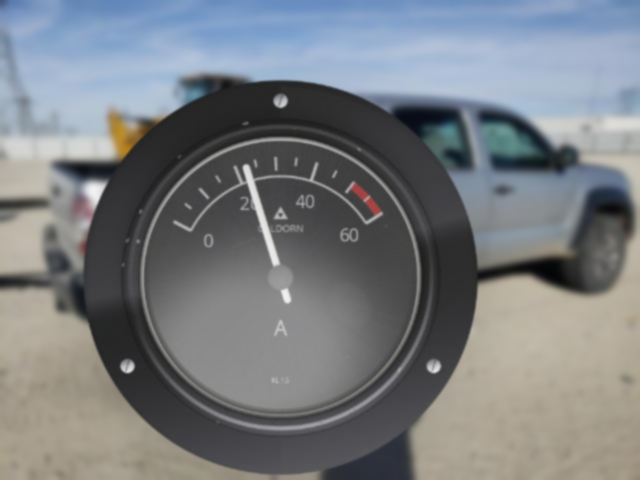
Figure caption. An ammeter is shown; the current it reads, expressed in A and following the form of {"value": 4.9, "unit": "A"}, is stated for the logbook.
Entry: {"value": 22.5, "unit": "A"}
